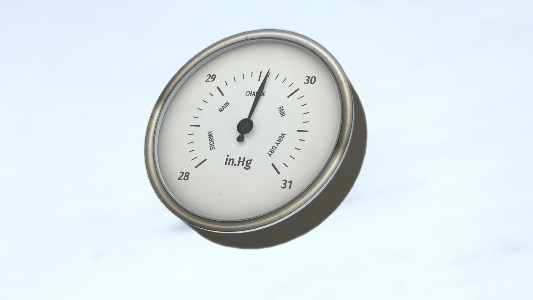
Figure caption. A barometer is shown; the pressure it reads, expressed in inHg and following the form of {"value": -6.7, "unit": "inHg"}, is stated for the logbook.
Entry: {"value": 29.6, "unit": "inHg"}
